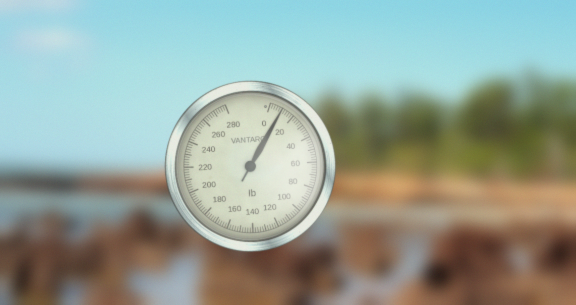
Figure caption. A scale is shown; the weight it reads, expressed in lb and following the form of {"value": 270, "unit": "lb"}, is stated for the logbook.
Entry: {"value": 10, "unit": "lb"}
